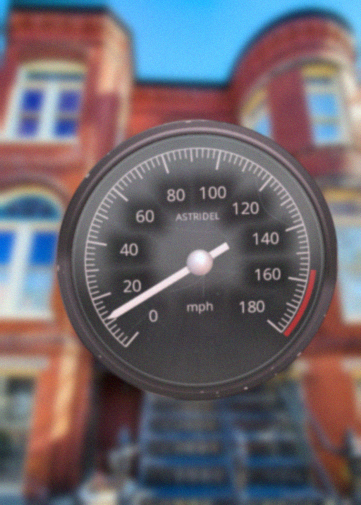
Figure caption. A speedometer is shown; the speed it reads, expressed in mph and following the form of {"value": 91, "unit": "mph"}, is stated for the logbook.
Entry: {"value": 12, "unit": "mph"}
